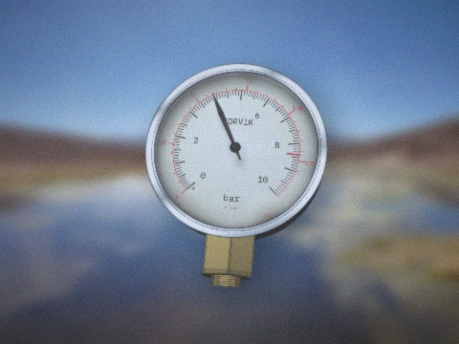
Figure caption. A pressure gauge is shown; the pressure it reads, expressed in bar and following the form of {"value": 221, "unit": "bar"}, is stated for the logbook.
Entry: {"value": 4, "unit": "bar"}
